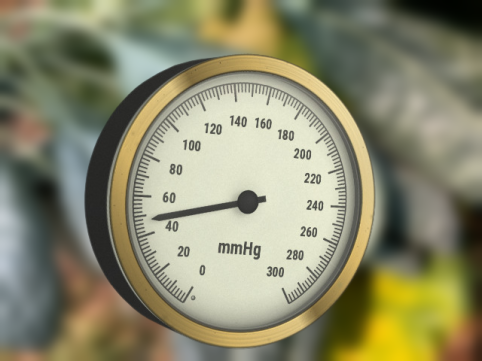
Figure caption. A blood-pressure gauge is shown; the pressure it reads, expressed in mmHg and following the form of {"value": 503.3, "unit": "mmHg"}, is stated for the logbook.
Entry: {"value": 48, "unit": "mmHg"}
